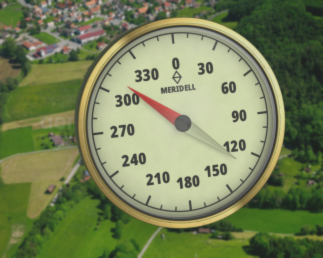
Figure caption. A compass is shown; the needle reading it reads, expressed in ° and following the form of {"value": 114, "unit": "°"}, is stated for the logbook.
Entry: {"value": 310, "unit": "°"}
